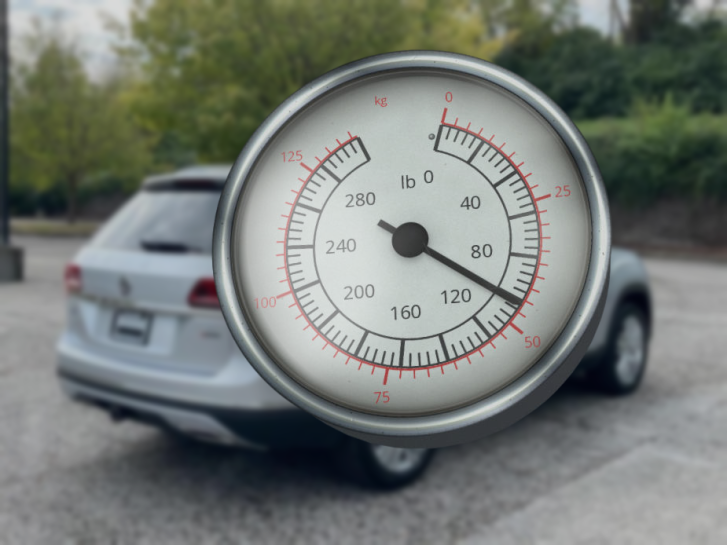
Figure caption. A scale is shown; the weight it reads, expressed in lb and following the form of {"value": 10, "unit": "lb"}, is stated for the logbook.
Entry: {"value": 102, "unit": "lb"}
